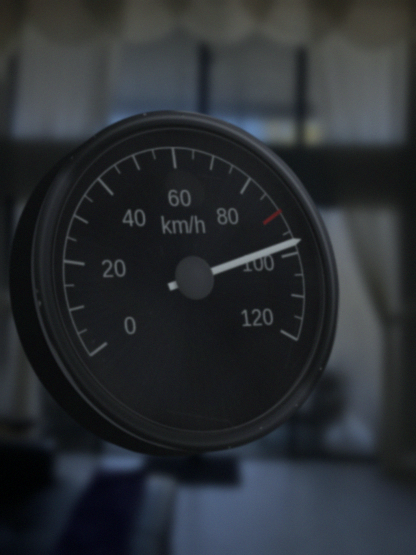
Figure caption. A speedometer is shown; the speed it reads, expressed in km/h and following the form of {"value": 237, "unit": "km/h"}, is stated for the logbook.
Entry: {"value": 97.5, "unit": "km/h"}
